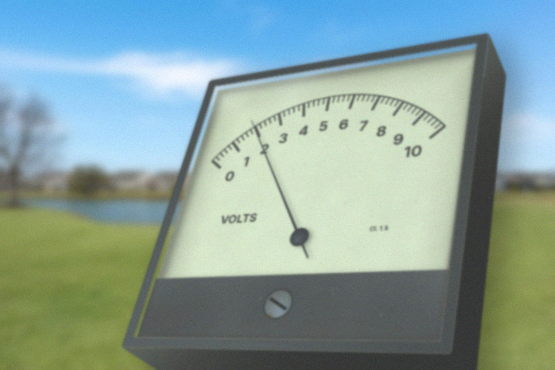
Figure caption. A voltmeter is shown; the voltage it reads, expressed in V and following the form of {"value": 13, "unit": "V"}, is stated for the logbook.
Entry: {"value": 2, "unit": "V"}
